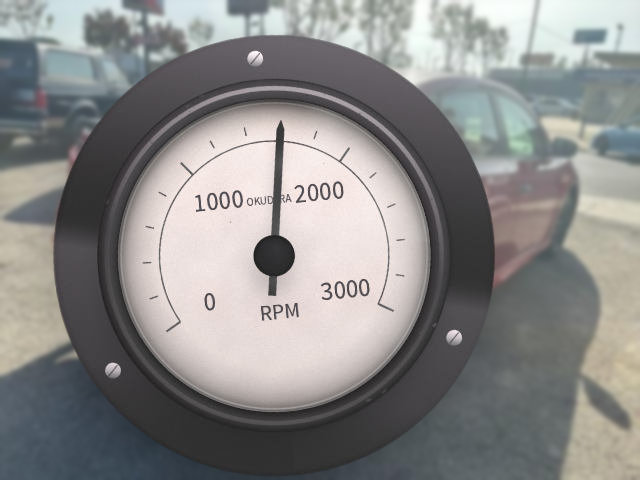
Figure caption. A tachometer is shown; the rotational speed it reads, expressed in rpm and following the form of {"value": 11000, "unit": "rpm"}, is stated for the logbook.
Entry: {"value": 1600, "unit": "rpm"}
